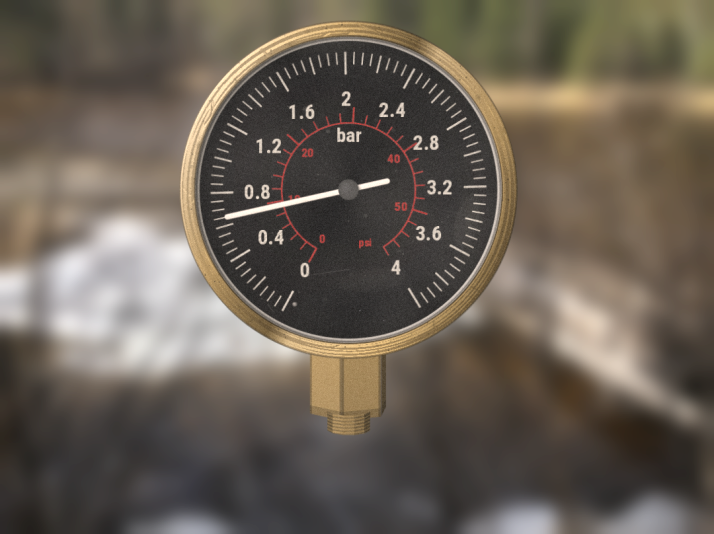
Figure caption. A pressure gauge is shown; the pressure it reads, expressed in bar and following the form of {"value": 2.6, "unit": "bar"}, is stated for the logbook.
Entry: {"value": 0.65, "unit": "bar"}
